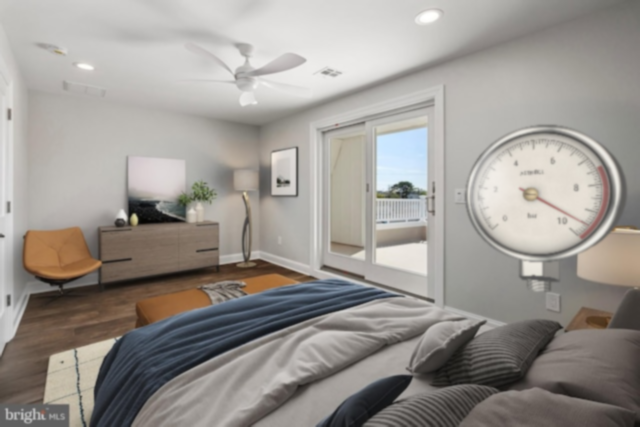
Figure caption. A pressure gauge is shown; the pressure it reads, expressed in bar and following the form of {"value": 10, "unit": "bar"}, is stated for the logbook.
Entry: {"value": 9.5, "unit": "bar"}
